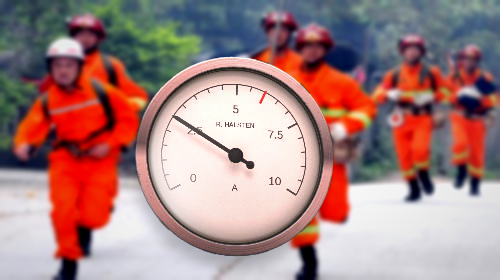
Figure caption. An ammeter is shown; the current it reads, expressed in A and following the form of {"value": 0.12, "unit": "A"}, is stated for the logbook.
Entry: {"value": 2.5, "unit": "A"}
